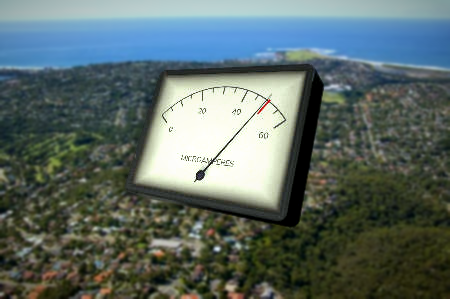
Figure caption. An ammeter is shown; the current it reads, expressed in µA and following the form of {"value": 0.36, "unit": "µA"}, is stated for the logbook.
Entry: {"value": 50, "unit": "µA"}
